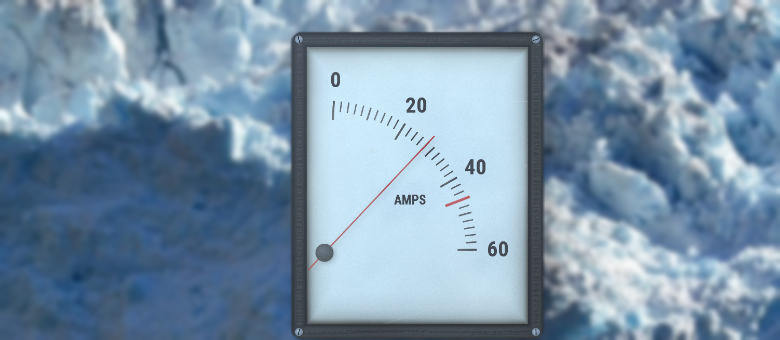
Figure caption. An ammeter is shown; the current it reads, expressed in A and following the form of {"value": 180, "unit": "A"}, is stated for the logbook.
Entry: {"value": 28, "unit": "A"}
